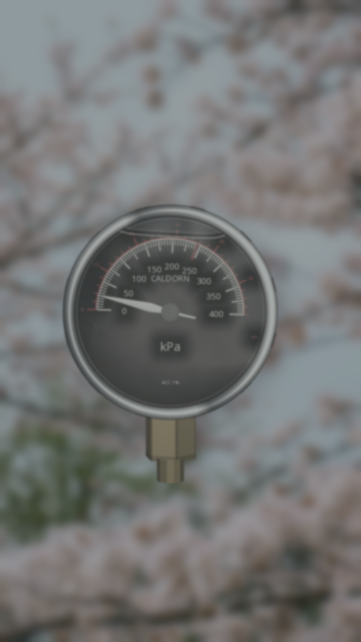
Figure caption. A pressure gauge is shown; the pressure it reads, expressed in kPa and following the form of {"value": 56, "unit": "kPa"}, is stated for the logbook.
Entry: {"value": 25, "unit": "kPa"}
